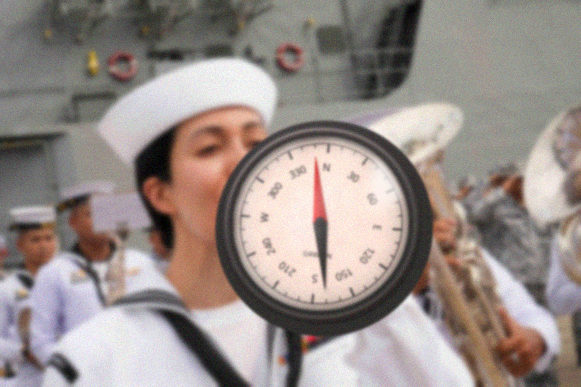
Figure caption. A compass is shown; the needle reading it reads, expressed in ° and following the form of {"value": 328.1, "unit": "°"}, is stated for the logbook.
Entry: {"value": 350, "unit": "°"}
